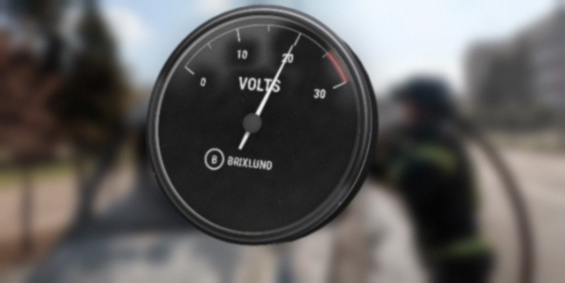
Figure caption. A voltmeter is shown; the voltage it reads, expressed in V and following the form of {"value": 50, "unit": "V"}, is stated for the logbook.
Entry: {"value": 20, "unit": "V"}
